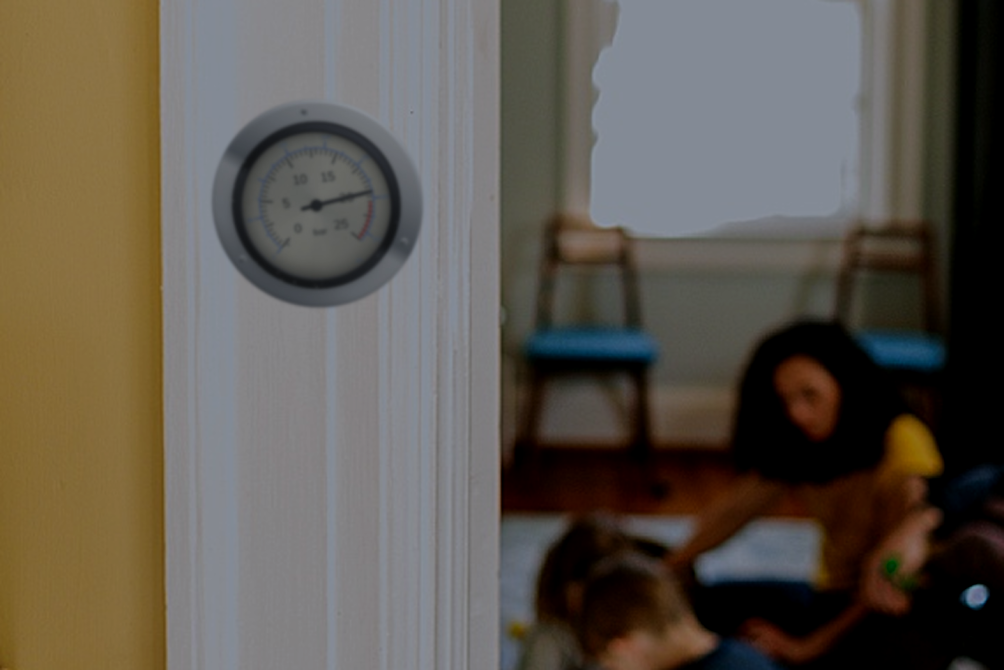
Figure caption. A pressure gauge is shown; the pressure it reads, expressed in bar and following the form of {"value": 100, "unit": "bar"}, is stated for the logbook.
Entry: {"value": 20, "unit": "bar"}
